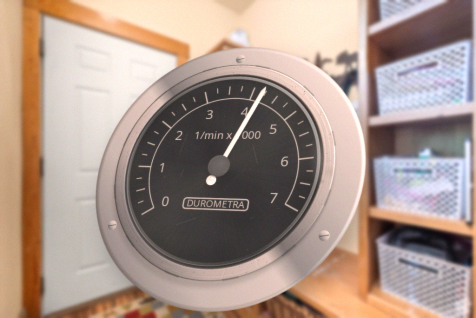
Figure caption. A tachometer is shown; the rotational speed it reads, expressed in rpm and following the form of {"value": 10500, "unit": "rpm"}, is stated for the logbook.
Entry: {"value": 4250, "unit": "rpm"}
